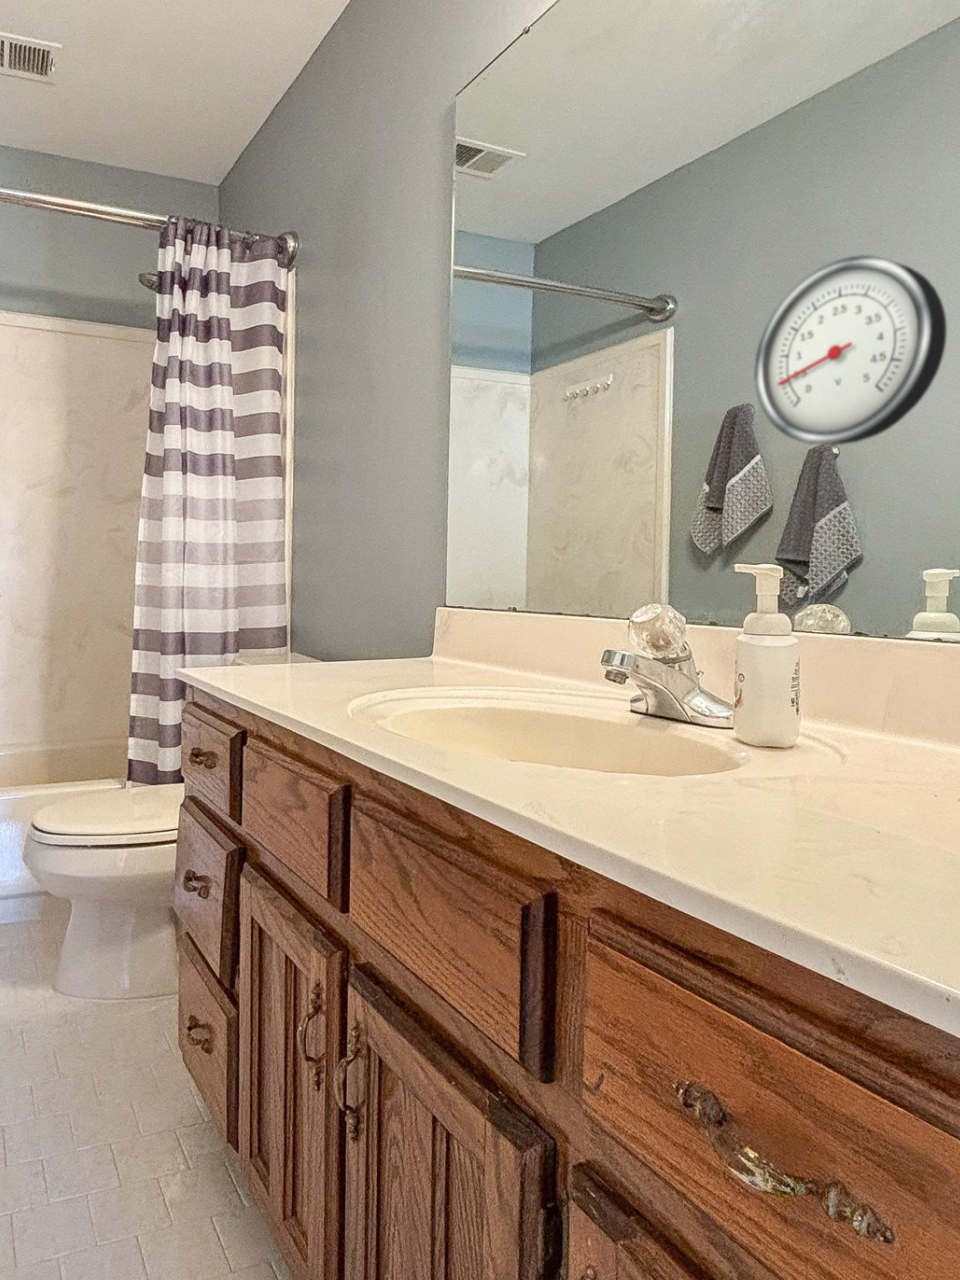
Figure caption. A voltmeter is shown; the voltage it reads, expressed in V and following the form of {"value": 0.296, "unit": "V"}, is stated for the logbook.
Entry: {"value": 0.5, "unit": "V"}
